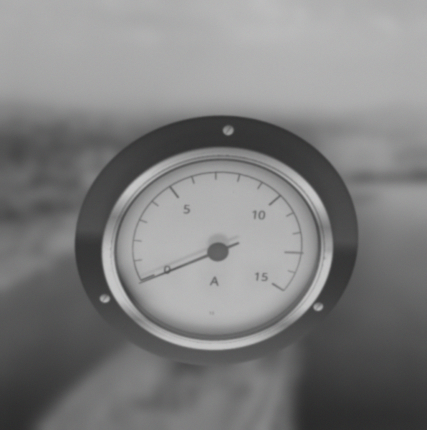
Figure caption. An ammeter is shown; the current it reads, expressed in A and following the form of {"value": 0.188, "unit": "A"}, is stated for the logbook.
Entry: {"value": 0, "unit": "A"}
